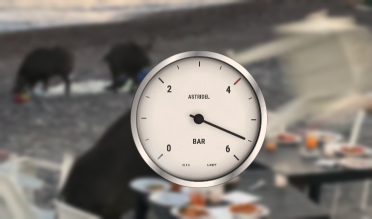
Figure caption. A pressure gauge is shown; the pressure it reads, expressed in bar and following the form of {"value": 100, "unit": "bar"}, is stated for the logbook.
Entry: {"value": 5.5, "unit": "bar"}
